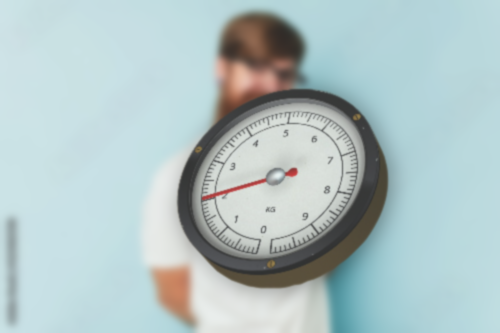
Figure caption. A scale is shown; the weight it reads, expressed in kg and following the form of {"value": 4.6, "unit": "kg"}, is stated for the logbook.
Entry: {"value": 2, "unit": "kg"}
